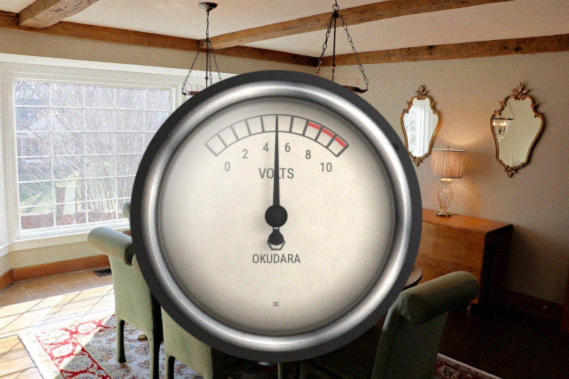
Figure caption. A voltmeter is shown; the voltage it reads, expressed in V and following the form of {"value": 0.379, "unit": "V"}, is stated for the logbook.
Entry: {"value": 5, "unit": "V"}
